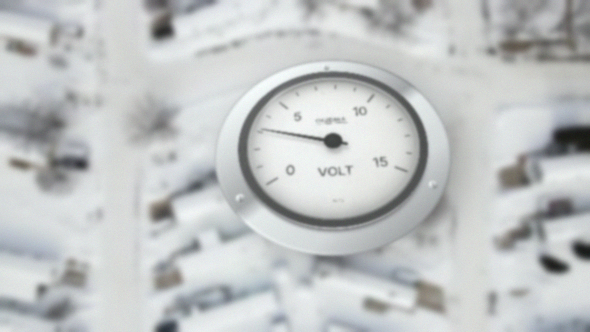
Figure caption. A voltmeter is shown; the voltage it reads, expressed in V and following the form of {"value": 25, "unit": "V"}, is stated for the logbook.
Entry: {"value": 3, "unit": "V"}
